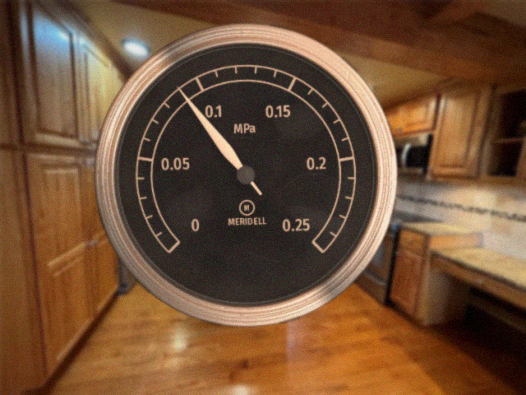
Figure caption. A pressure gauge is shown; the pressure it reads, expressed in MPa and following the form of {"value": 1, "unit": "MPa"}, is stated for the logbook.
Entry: {"value": 0.09, "unit": "MPa"}
